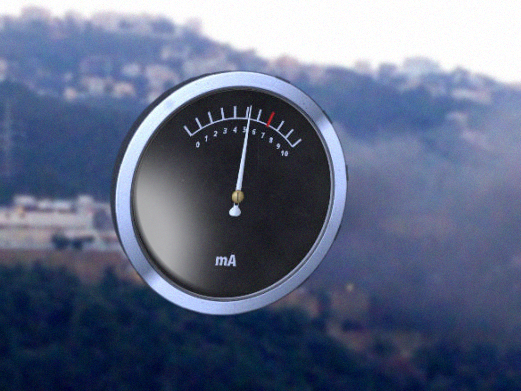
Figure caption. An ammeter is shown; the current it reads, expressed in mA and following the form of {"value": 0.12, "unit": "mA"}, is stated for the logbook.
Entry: {"value": 5, "unit": "mA"}
